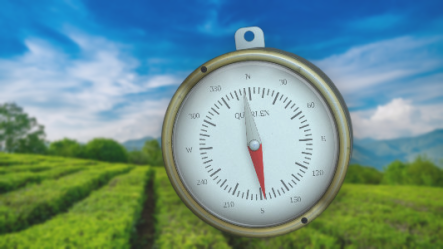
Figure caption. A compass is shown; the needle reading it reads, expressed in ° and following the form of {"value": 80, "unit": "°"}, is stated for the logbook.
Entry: {"value": 175, "unit": "°"}
